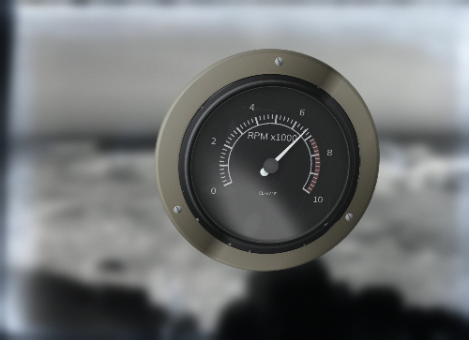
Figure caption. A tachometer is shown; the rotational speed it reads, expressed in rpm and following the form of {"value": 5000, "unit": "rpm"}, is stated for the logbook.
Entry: {"value": 6600, "unit": "rpm"}
